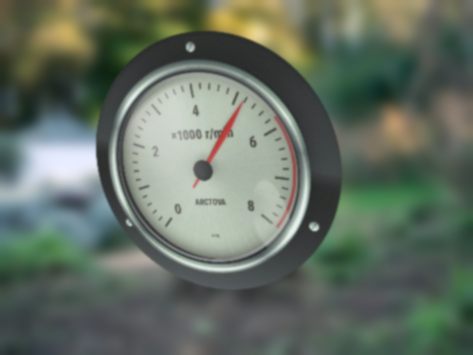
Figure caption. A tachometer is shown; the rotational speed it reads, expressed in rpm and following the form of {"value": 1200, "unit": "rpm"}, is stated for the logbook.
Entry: {"value": 5200, "unit": "rpm"}
